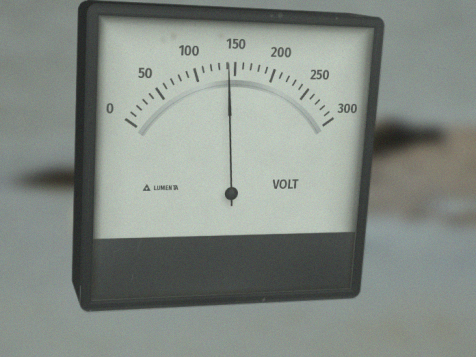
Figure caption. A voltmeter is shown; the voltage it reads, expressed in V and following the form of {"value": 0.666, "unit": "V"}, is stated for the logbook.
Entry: {"value": 140, "unit": "V"}
